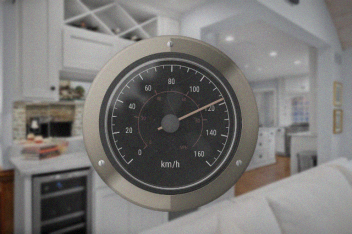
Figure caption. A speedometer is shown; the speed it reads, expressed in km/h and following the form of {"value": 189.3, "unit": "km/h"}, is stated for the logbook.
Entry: {"value": 117.5, "unit": "km/h"}
